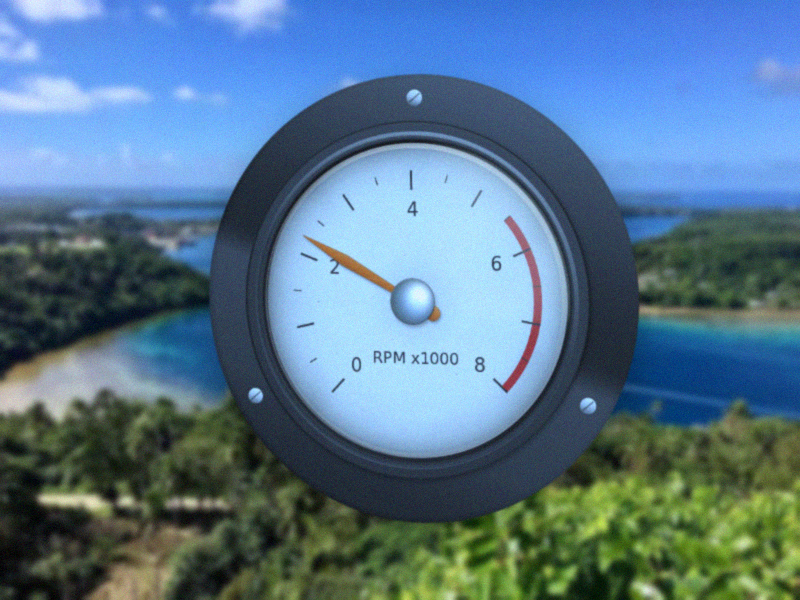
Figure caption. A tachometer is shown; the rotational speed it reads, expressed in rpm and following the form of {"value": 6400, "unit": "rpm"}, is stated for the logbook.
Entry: {"value": 2250, "unit": "rpm"}
